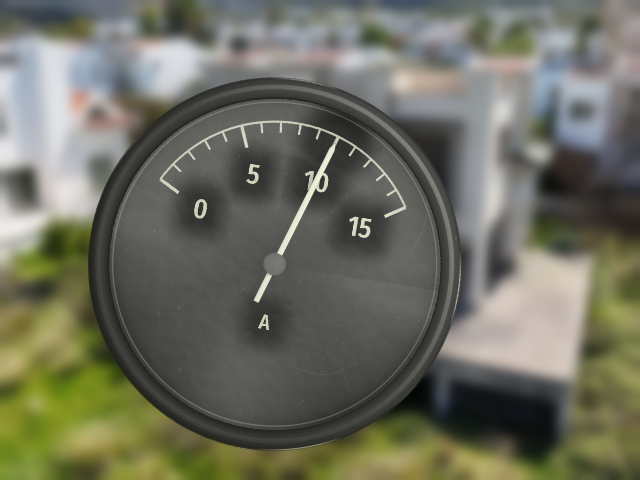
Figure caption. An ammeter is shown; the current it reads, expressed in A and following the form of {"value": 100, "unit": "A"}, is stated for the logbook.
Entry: {"value": 10, "unit": "A"}
